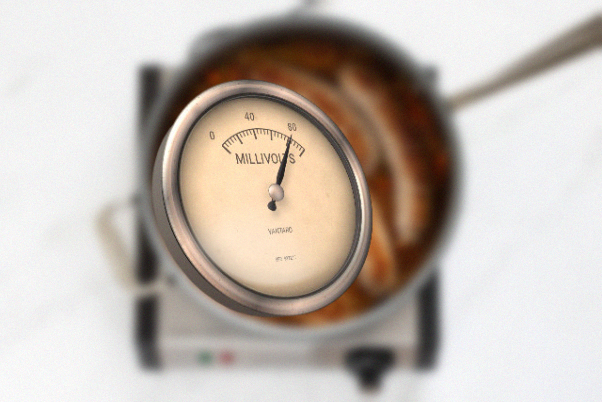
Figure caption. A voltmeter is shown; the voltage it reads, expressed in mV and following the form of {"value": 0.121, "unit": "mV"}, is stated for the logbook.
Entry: {"value": 80, "unit": "mV"}
